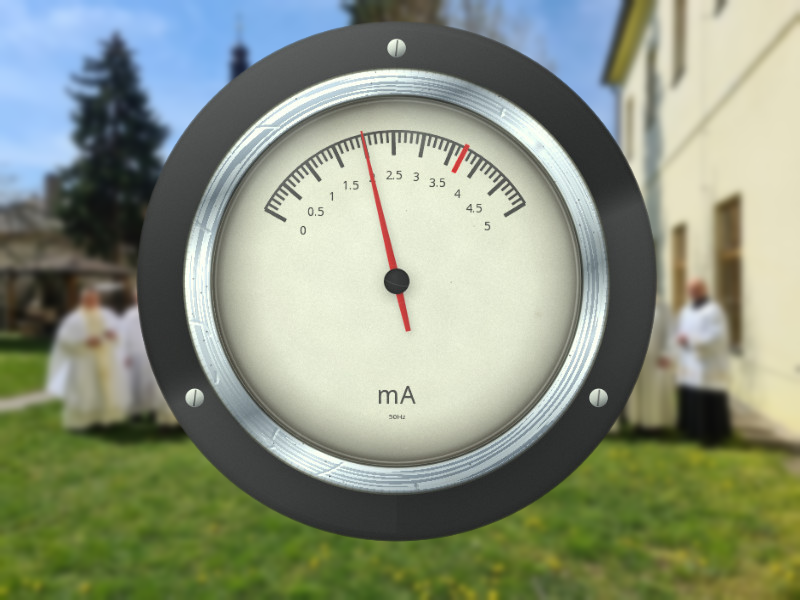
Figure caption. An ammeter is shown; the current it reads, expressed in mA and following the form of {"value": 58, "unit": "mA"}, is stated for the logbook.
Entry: {"value": 2, "unit": "mA"}
